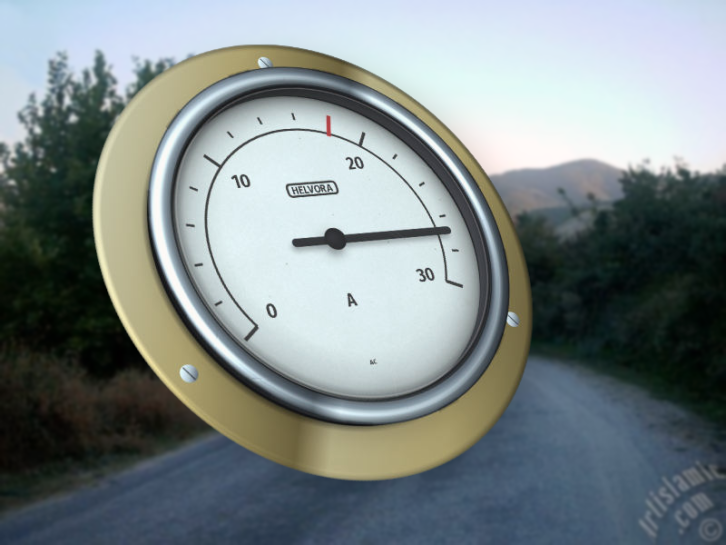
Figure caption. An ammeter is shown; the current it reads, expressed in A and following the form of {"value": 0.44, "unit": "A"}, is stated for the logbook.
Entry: {"value": 27, "unit": "A"}
